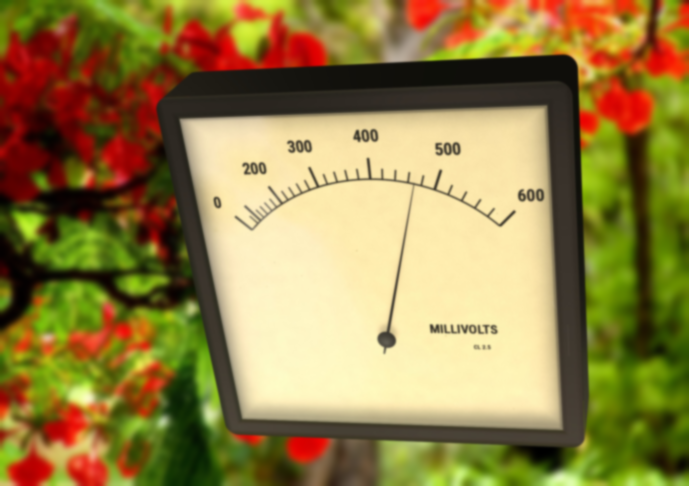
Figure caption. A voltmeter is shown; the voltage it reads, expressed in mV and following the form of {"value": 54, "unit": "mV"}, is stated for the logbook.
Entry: {"value": 470, "unit": "mV"}
